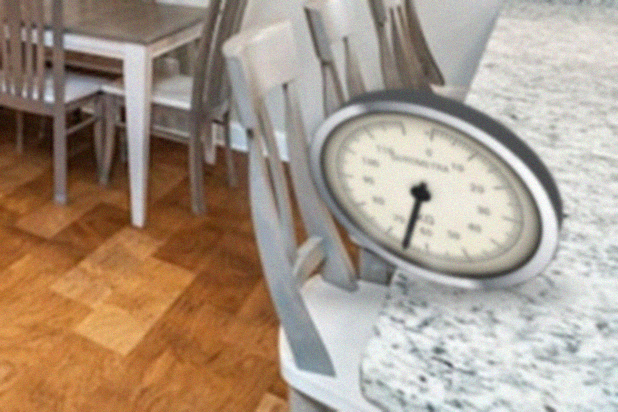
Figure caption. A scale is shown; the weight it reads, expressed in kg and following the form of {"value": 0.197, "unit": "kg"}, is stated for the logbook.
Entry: {"value": 65, "unit": "kg"}
